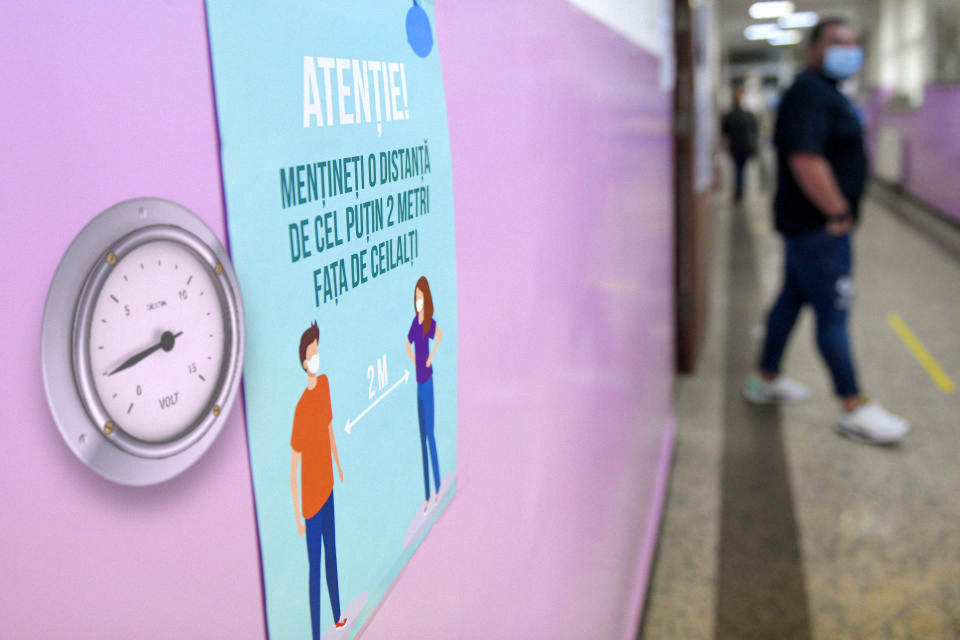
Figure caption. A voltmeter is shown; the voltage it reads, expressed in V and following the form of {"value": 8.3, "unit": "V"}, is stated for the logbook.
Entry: {"value": 2, "unit": "V"}
